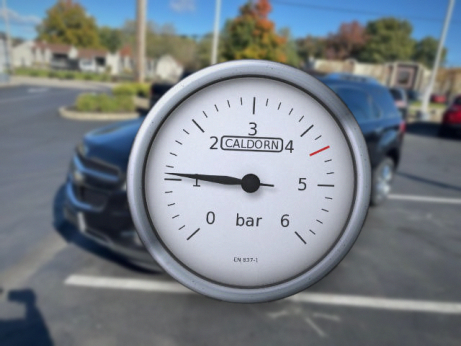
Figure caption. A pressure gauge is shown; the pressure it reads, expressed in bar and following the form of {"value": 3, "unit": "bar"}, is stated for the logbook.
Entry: {"value": 1.1, "unit": "bar"}
